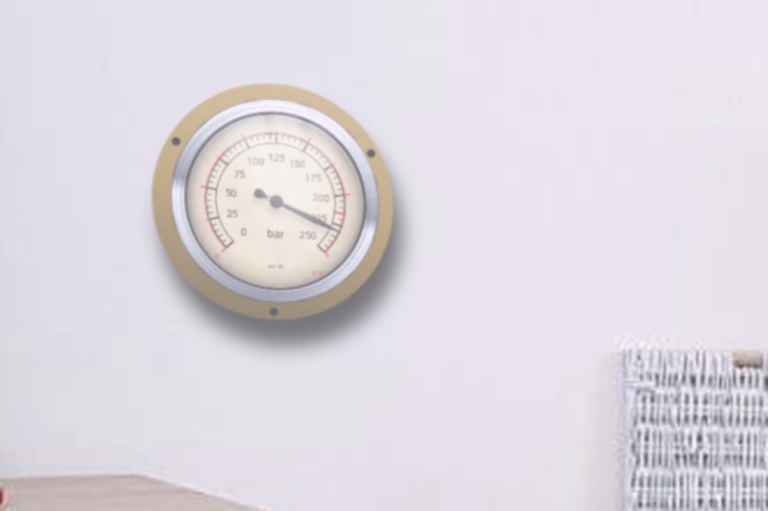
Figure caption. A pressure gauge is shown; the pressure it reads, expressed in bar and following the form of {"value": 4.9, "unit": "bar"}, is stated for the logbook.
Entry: {"value": 230, "unit": "bar"}
